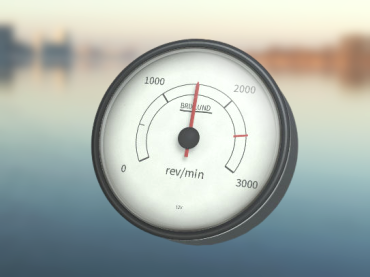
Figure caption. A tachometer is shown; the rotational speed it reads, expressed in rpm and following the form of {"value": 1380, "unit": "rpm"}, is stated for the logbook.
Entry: {"value": 1500, "unit": "rpm"}
